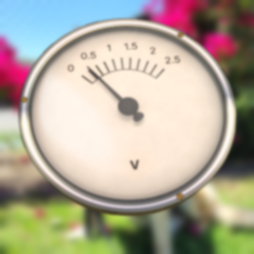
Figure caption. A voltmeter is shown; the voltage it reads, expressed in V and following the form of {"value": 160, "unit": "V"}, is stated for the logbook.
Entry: {"value": 0.25, "unit": "V"}
